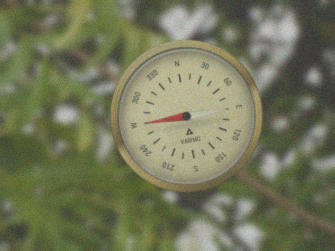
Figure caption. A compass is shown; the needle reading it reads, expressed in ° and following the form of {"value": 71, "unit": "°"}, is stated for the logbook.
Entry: {"value": 270, "unit": "°"}
